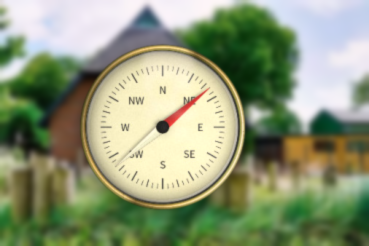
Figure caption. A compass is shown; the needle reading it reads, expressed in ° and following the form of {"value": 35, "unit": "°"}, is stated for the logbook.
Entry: {"value": 50, "unit": "°"}
